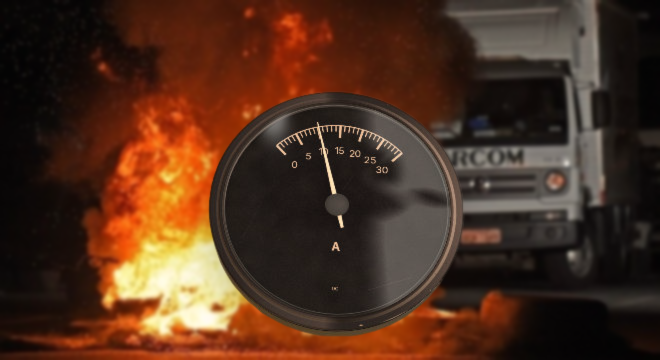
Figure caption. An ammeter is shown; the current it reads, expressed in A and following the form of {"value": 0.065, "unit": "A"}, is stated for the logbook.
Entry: {"value": 10, "unit": "A"}
